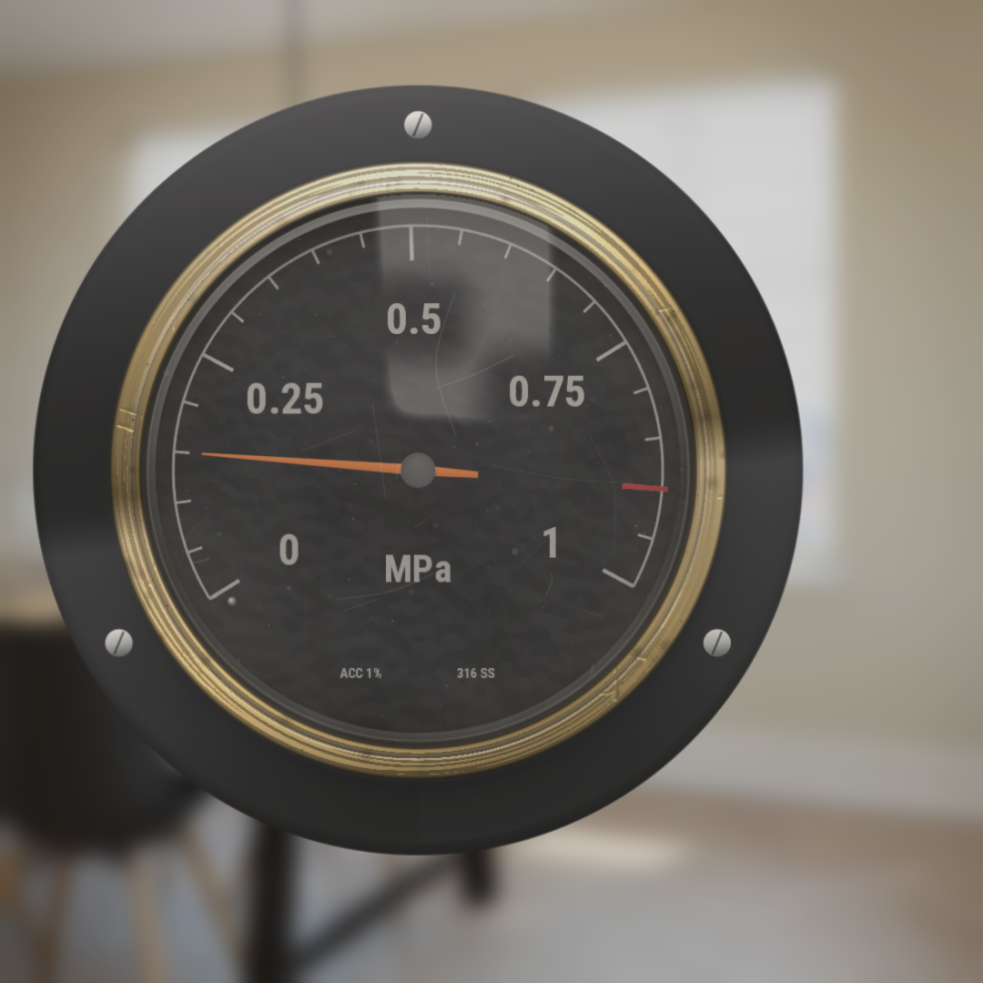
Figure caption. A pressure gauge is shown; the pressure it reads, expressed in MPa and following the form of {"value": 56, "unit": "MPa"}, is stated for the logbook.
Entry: {"value": 0.15, "unit": "MPa"}
